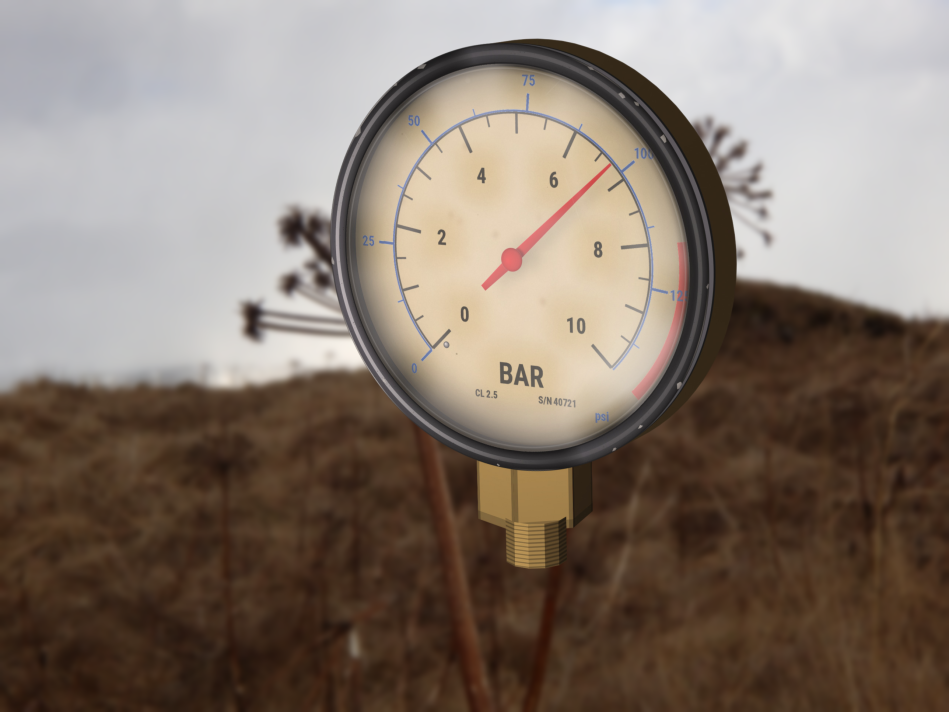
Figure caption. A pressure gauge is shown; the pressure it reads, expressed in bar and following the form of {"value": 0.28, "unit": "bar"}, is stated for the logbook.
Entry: {"value": 6.75, "unit": "bar"}
